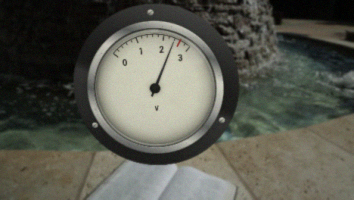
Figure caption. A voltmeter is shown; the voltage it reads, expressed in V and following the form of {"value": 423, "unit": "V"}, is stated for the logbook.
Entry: {"value": 2.4, "unit": "V"}
